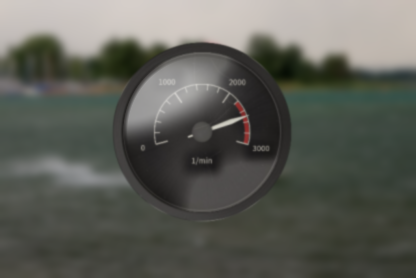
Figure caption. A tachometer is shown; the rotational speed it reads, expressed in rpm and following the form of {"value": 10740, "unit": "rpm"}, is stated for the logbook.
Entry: {"value": 2500, "unit": "rpm"}
